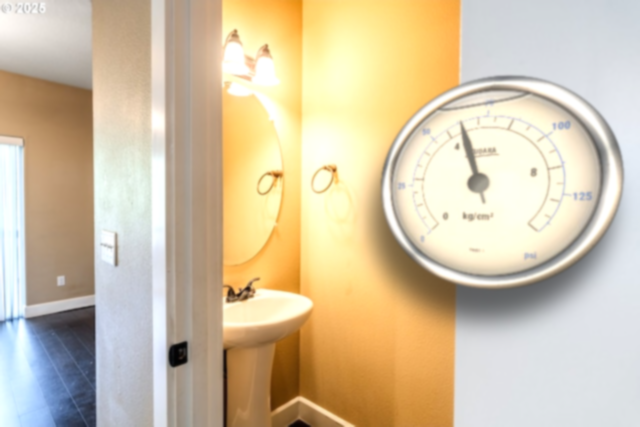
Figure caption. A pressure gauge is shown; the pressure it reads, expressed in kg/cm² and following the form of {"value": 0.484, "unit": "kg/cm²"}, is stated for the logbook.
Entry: {"value": 4.5, "unit": "kg/cm²"}
